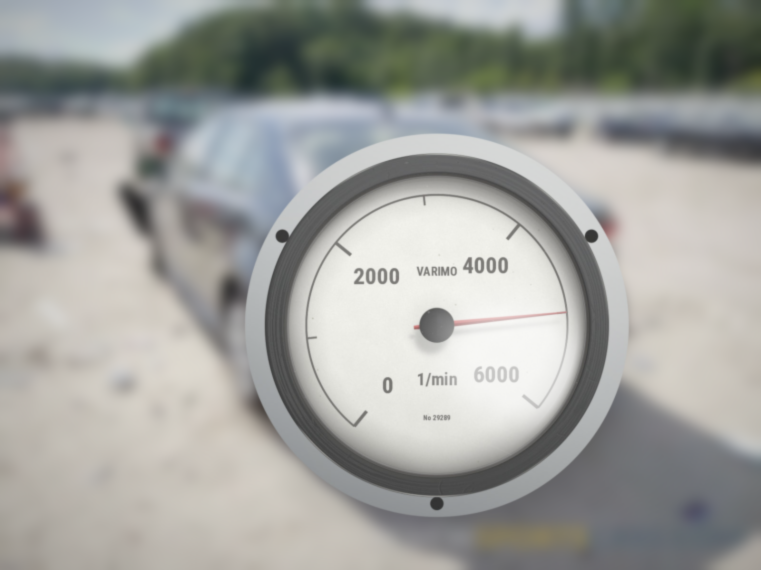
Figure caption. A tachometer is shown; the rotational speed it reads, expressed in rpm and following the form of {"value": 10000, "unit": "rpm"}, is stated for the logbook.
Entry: {"value": 5000, "unit": "rpm"}
